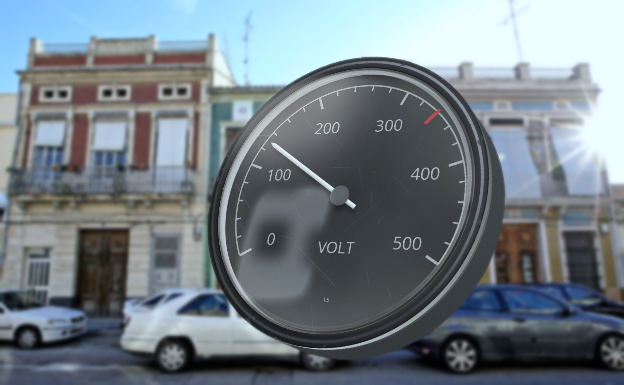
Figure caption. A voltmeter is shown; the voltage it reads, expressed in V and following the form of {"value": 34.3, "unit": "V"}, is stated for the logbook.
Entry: {"value": 130, "unit": "V"}
